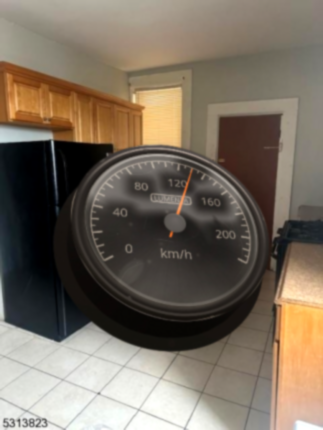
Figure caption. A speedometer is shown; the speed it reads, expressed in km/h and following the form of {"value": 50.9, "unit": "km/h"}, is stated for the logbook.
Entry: {"value": 130, "unit": "km/h"}
